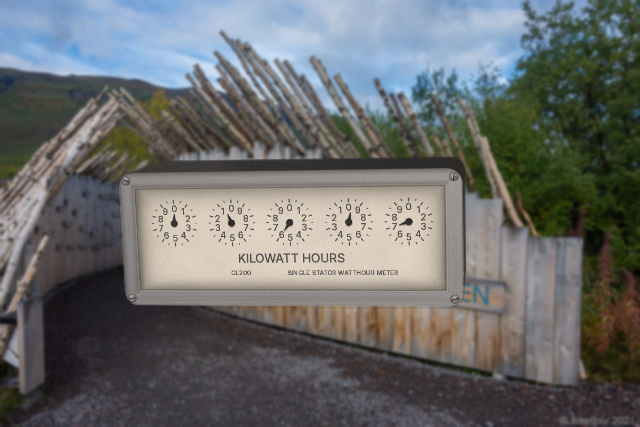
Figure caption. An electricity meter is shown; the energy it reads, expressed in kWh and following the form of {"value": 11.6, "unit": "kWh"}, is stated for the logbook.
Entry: {"value": 597, "unit": "kWh"}
